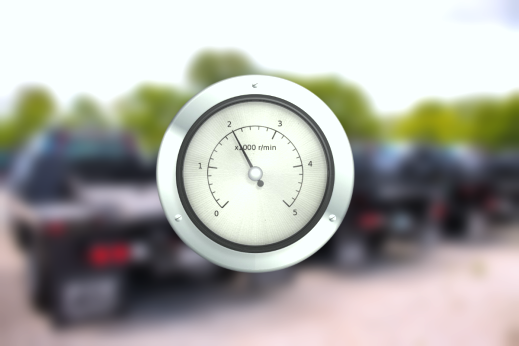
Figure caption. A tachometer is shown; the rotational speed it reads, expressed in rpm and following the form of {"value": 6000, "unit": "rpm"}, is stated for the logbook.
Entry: {"value": 2000, "unit": "rpm"}
